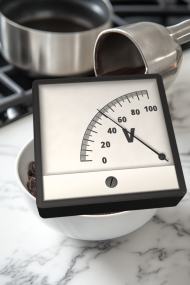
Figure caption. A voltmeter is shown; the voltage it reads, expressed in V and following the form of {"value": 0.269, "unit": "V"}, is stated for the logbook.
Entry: {"value": 50, "unit": "V"}
